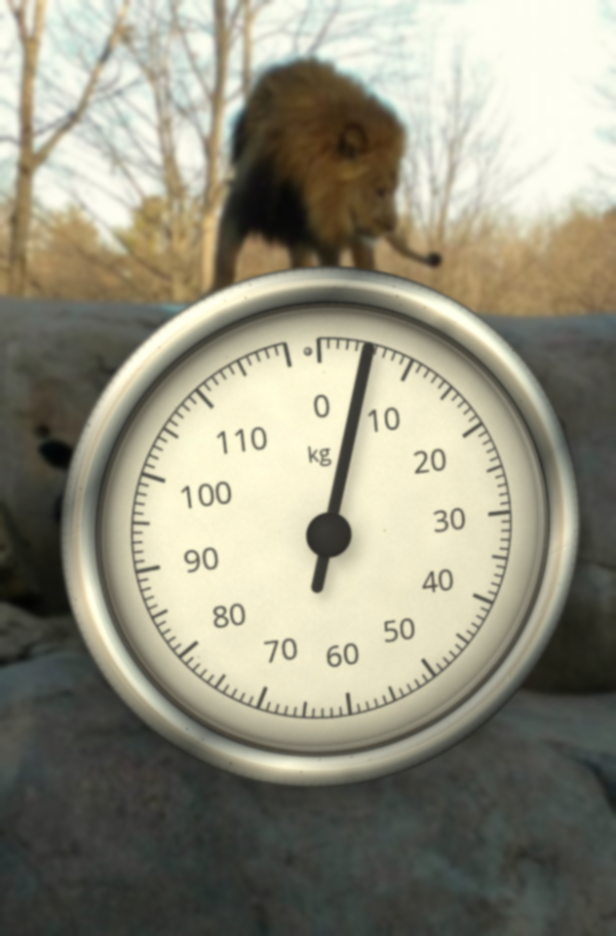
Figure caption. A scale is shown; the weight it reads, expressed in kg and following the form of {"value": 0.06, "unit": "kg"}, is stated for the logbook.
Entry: {"value": 5, "unit": "kg"}
